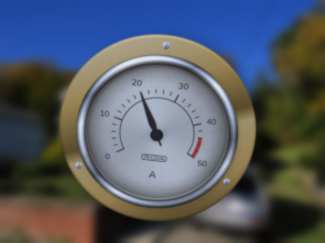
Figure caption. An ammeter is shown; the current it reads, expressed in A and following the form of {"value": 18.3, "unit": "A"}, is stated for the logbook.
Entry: {"value": 20, "unit": "A"}
